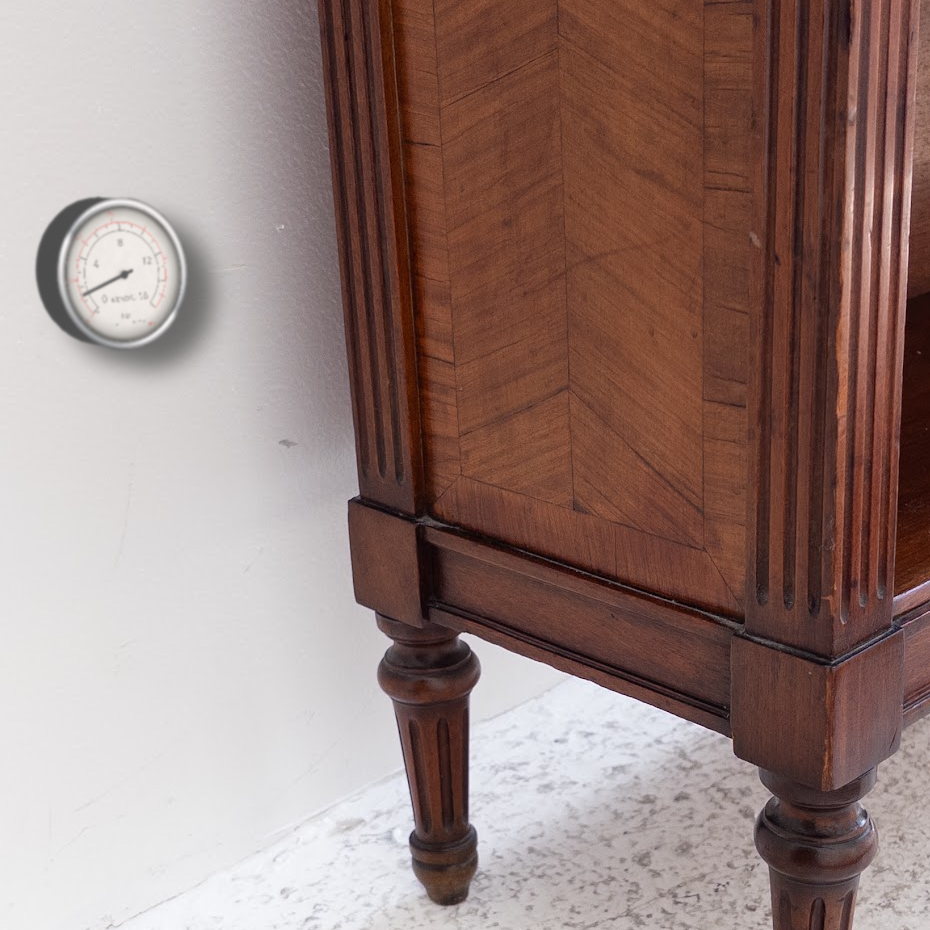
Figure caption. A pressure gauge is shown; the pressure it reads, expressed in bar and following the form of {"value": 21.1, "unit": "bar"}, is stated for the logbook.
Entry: {"value": 1.5, "unit": "bar"}
